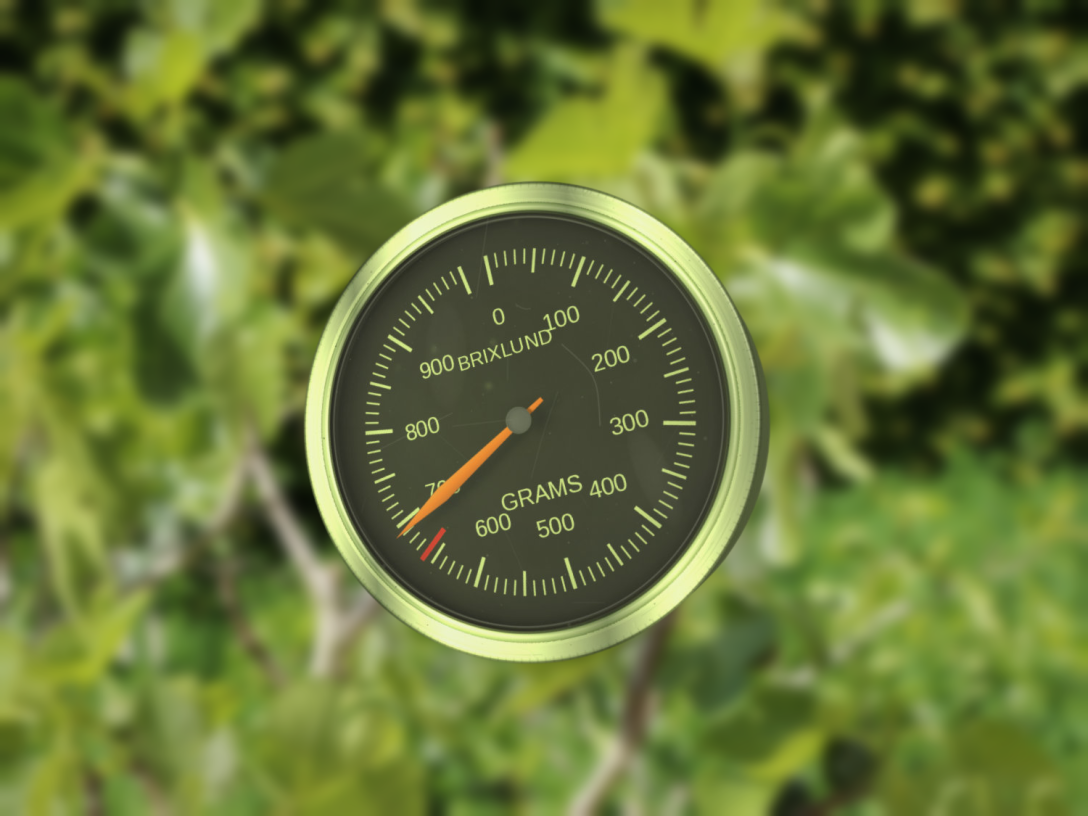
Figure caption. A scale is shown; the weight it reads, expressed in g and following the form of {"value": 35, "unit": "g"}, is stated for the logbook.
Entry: {"value": 690, "unit": "g"}
